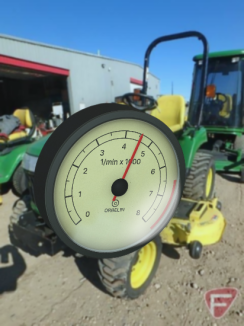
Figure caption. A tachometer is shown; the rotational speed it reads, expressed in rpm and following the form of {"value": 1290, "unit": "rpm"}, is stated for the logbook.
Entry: {"value": 4500, "unit": "rpm"}
